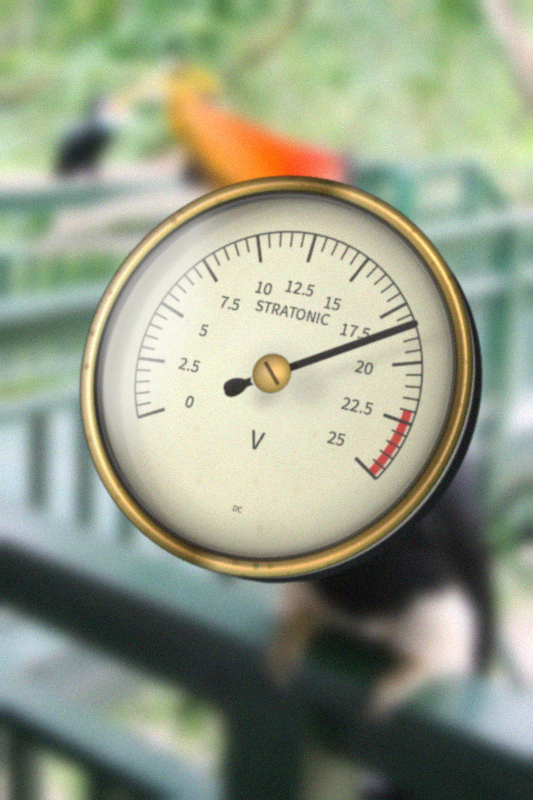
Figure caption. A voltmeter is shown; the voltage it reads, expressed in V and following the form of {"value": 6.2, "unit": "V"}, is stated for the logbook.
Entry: {"value": 18.5, "unit": "V"}
